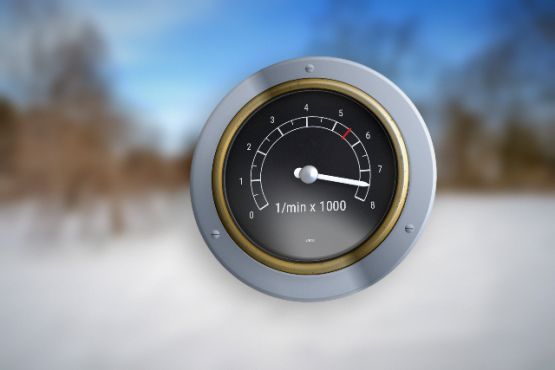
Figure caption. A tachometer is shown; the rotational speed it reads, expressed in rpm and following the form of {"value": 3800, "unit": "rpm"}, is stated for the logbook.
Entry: {"value": 7500, "unit": "rpm"}
